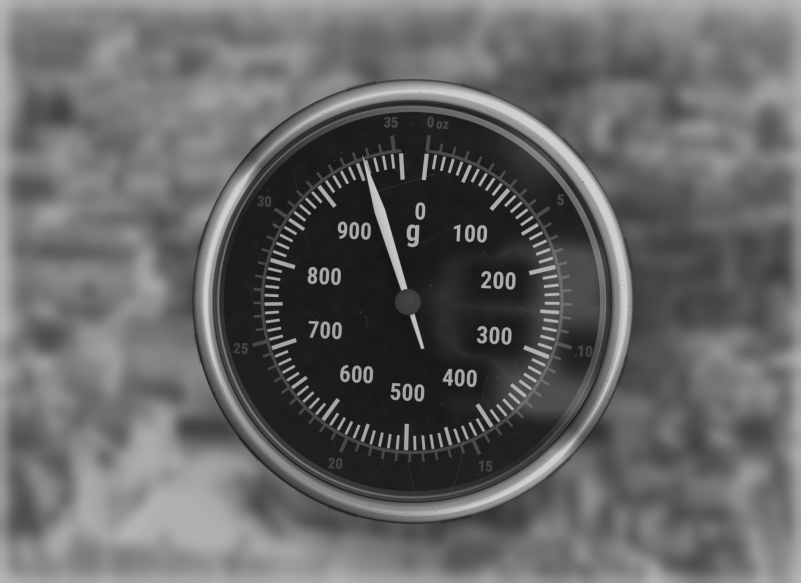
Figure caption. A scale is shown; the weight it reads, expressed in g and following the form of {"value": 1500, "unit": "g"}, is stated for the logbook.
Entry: {"value": 960, "unit": "g"}
